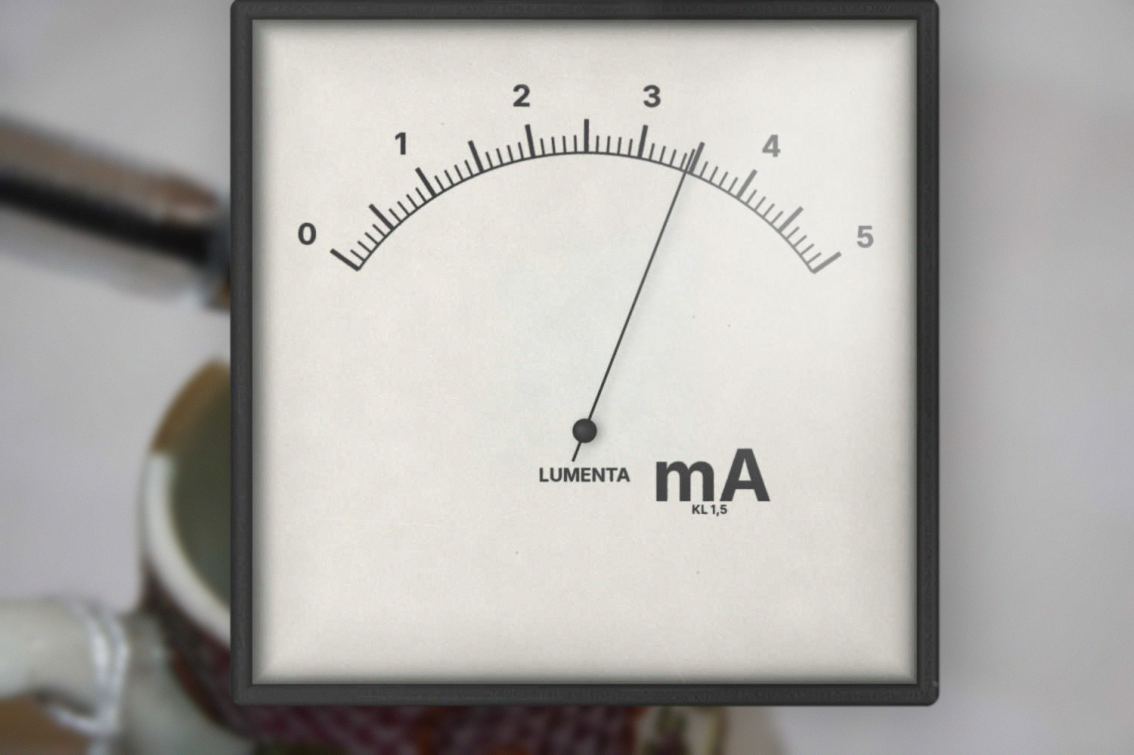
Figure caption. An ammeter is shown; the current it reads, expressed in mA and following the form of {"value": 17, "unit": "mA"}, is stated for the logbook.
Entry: {"value": 3.45, "unit": "mA"}
